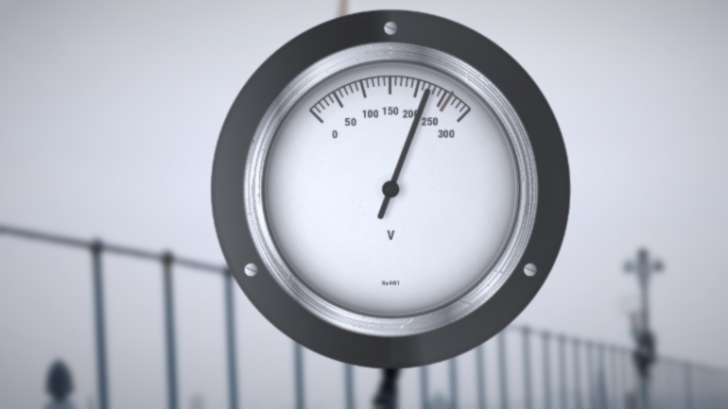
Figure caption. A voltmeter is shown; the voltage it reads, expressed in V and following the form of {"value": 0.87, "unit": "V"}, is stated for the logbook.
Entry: {"value": 220, "unit": "V"}
